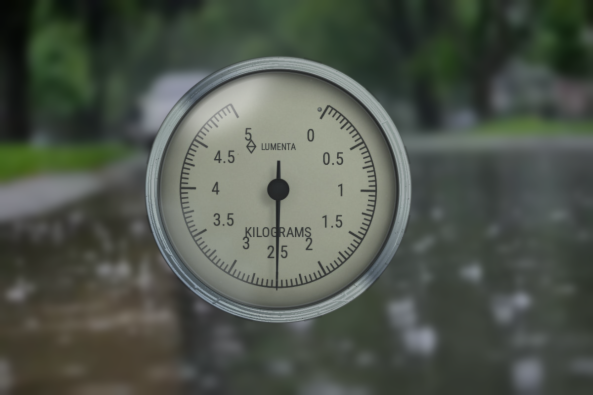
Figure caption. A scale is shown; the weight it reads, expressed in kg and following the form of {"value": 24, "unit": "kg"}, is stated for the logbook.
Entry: {"value": 2.5, "unit": "kg"}
